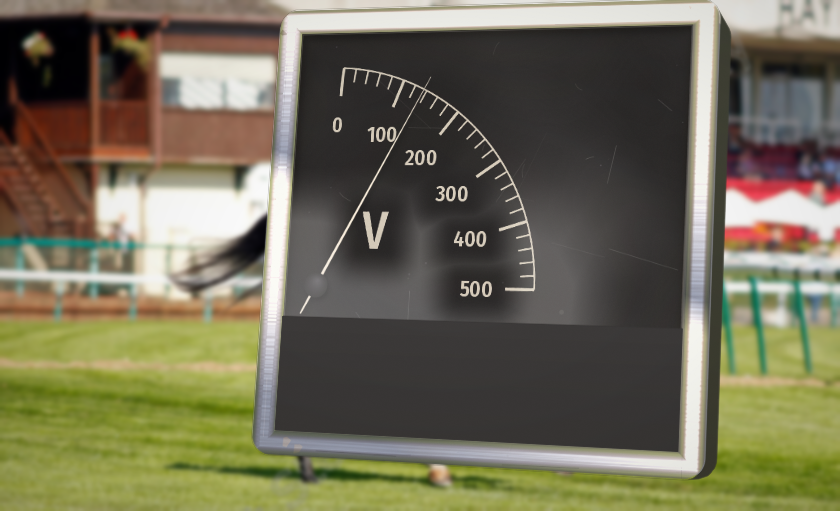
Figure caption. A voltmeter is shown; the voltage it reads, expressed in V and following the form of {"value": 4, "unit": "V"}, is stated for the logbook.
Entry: {"value": 140, "unit": "V"}
